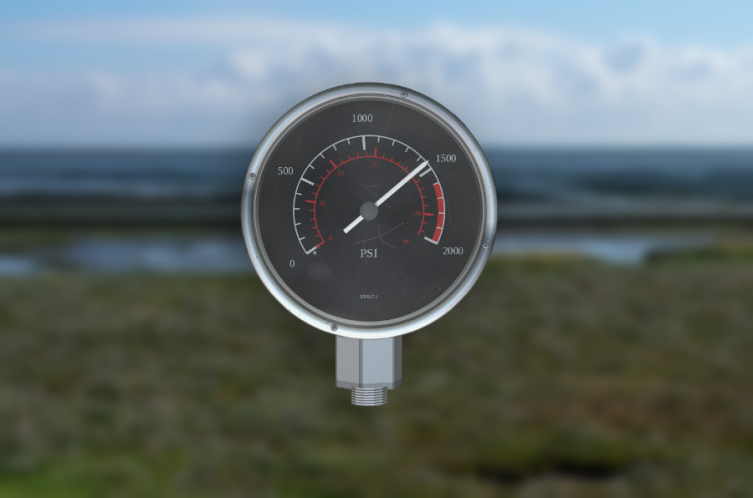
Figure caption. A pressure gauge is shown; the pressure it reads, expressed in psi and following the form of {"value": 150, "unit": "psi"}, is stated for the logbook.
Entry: {"value": 1450, "unit": "psi"}
